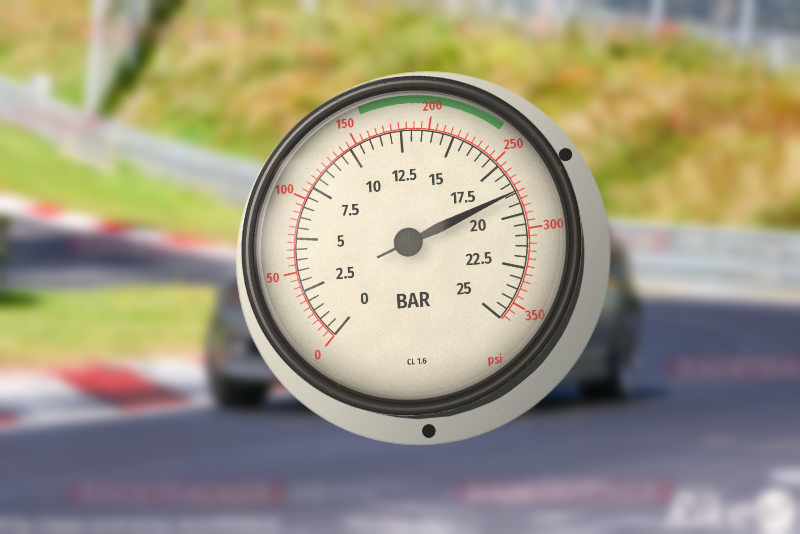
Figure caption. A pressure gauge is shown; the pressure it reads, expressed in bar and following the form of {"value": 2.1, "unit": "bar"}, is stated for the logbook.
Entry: {"value": 19, "unit": "bar"}
